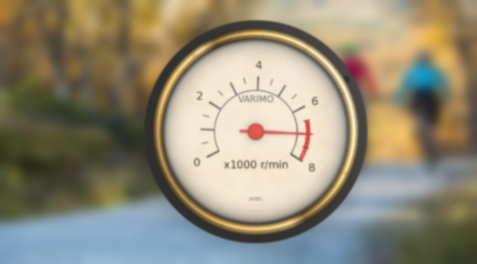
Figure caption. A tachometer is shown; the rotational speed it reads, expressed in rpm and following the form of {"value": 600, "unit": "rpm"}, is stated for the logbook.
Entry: {"value": 7000, "unit": "rpm"}
